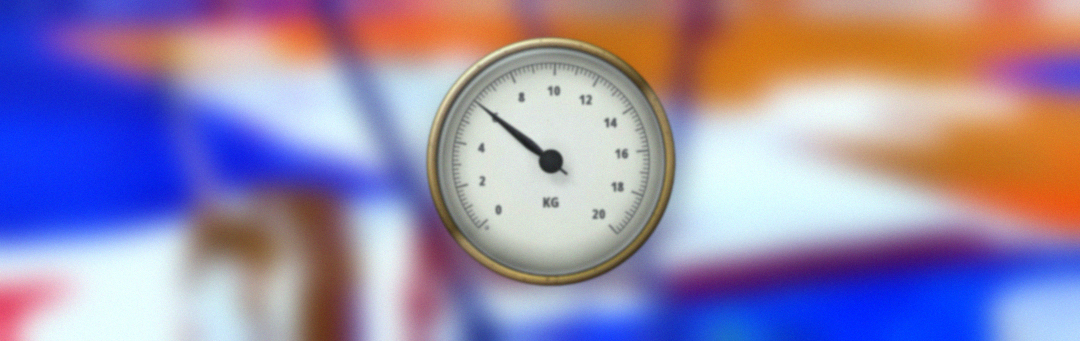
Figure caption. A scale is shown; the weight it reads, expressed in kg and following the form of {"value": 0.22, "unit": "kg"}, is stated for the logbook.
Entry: {"value": 6, "unit": "kg"}
